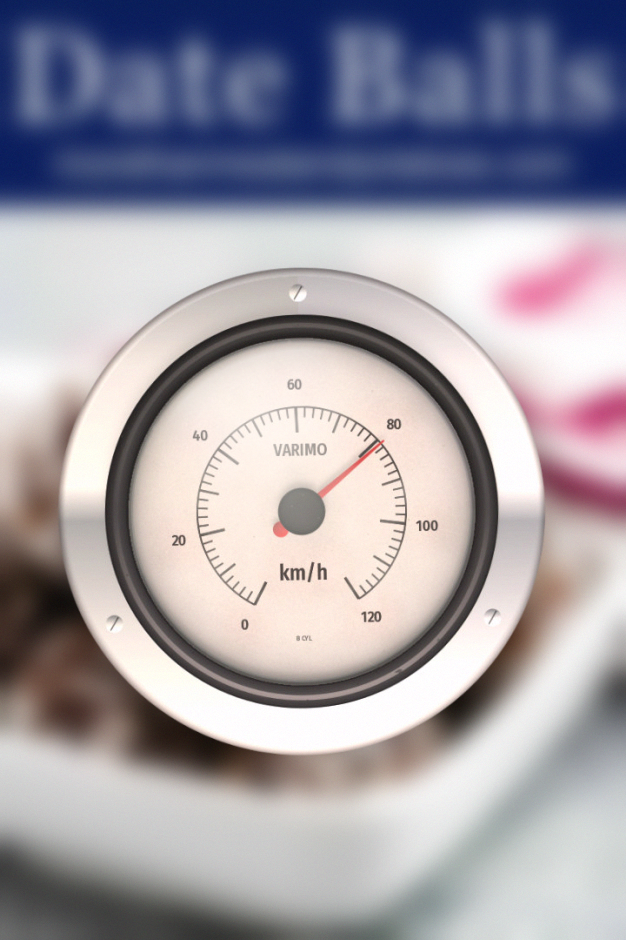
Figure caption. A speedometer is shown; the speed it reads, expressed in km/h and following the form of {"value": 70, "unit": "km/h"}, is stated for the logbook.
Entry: {"value": 81, "unit": "km/h"}
